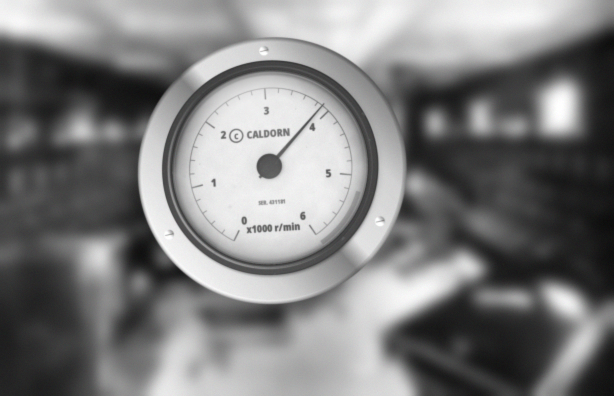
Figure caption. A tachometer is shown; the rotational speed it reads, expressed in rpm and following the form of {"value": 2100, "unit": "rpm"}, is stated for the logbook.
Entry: {"value": 3900, "unit": "rpm"}
